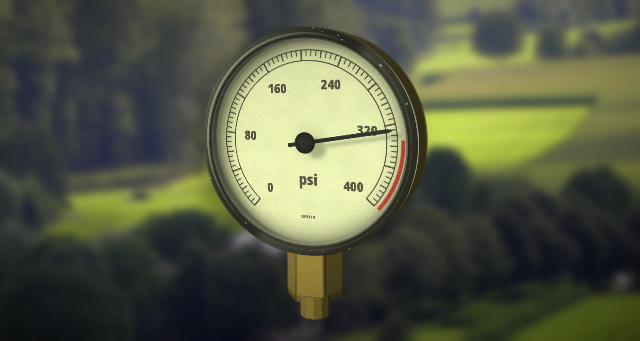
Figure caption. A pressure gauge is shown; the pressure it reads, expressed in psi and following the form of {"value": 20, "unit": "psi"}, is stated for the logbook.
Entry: {"value": 325, "unit": "psi"}
